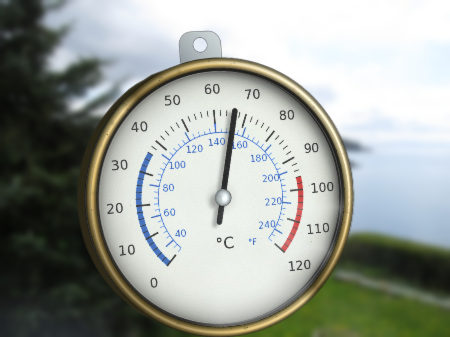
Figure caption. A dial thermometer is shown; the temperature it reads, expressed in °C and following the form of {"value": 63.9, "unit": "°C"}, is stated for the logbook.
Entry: {"value": 66, "unit": "°C"}
